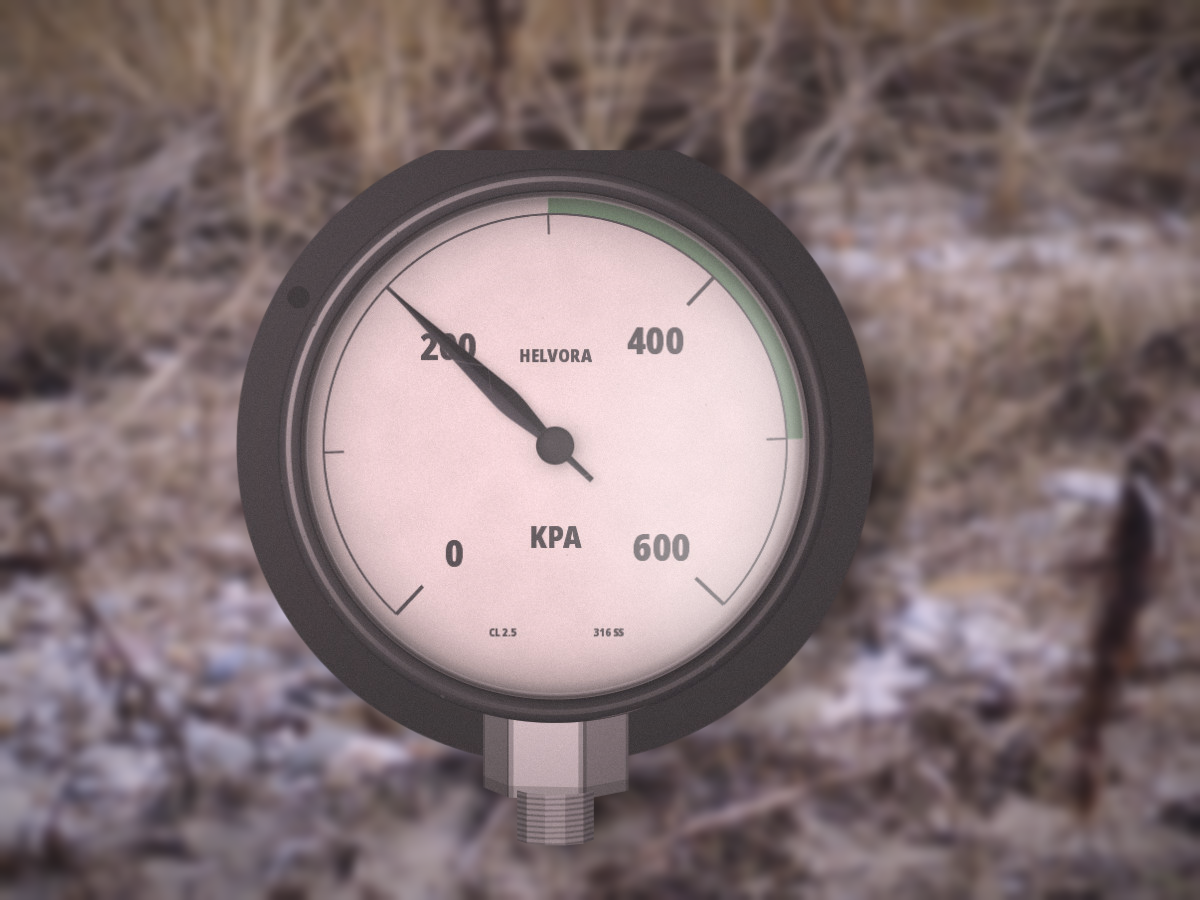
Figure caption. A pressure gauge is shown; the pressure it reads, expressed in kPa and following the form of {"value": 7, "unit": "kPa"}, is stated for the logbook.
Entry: {"value": 200, "unit": "kPa"}
